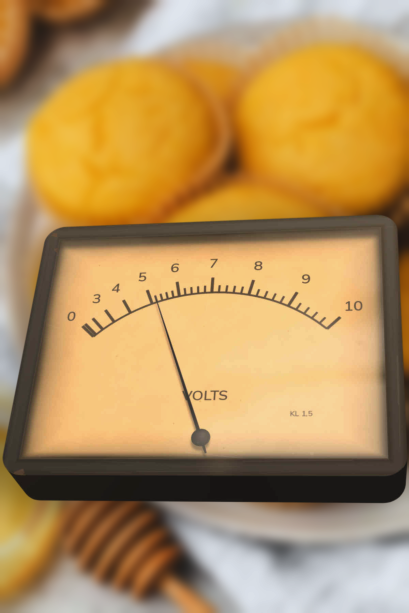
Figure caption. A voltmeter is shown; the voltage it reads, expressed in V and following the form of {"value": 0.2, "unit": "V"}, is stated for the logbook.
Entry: {"value": 5.2, "unit": "V"}
